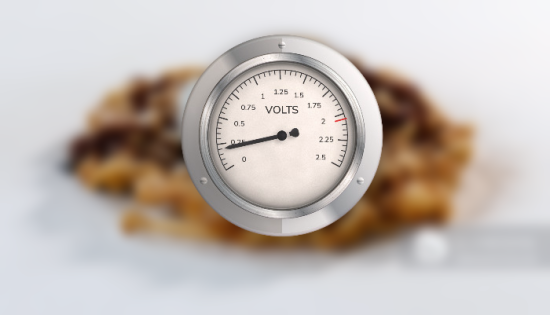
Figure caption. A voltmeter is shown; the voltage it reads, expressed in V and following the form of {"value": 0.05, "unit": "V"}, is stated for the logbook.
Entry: {"value": 0.2, "unit": "V"}
